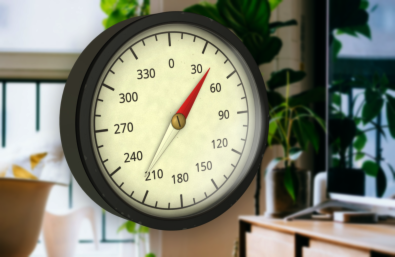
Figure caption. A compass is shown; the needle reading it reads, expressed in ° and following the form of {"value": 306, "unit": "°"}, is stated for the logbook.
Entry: {"value": 40, "unit": "°"}
